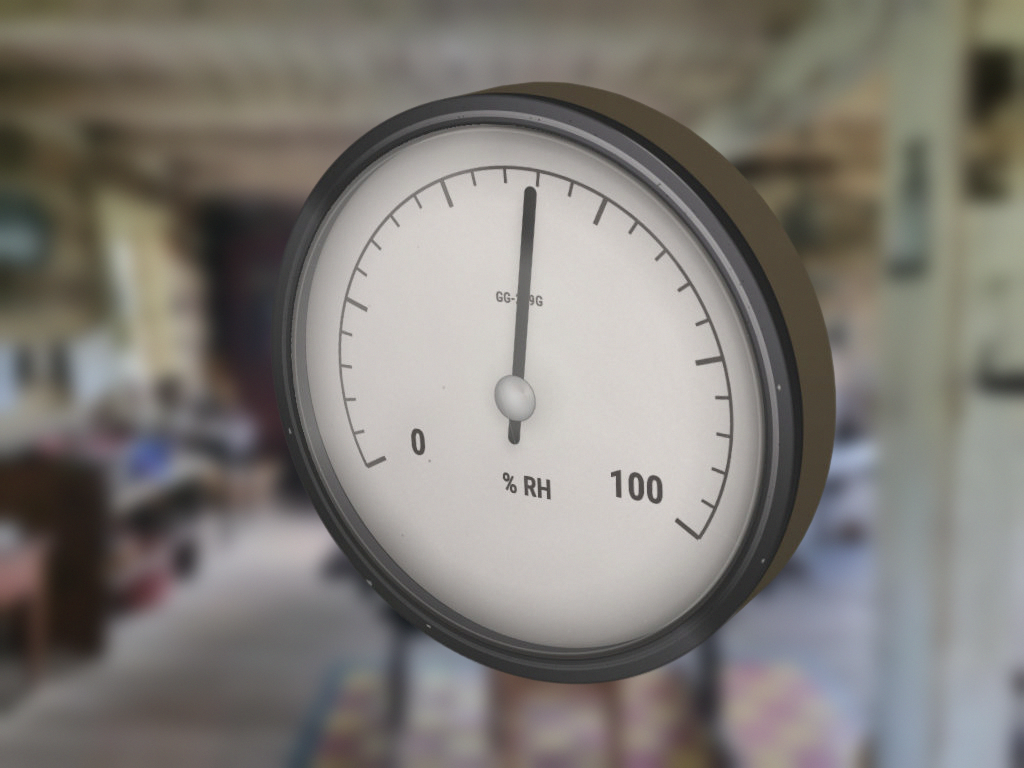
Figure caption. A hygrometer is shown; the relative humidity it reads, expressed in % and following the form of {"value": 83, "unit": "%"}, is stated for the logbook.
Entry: {"value": 52, "unit": "%"}
